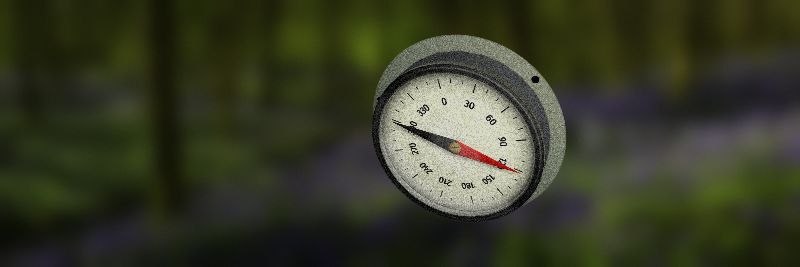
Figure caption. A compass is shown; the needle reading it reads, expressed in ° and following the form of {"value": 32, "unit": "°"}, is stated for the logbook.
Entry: {"value": 120, "unit": "°"}
